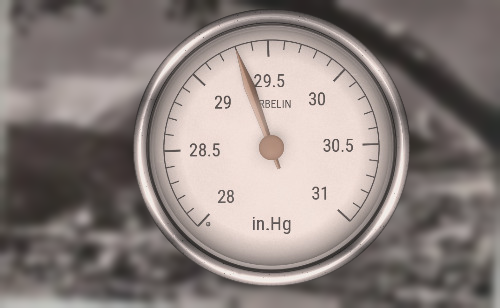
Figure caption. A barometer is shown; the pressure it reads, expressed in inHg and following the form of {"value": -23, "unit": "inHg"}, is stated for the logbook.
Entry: {"value": 29.3, "unit": "inHg"}
